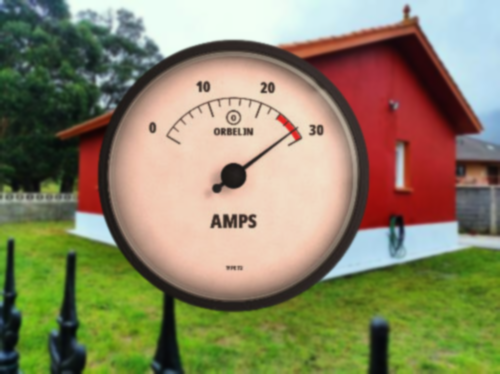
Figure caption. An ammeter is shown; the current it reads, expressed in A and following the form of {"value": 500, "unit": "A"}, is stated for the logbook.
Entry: {"value": 28, "unit": "A"}
